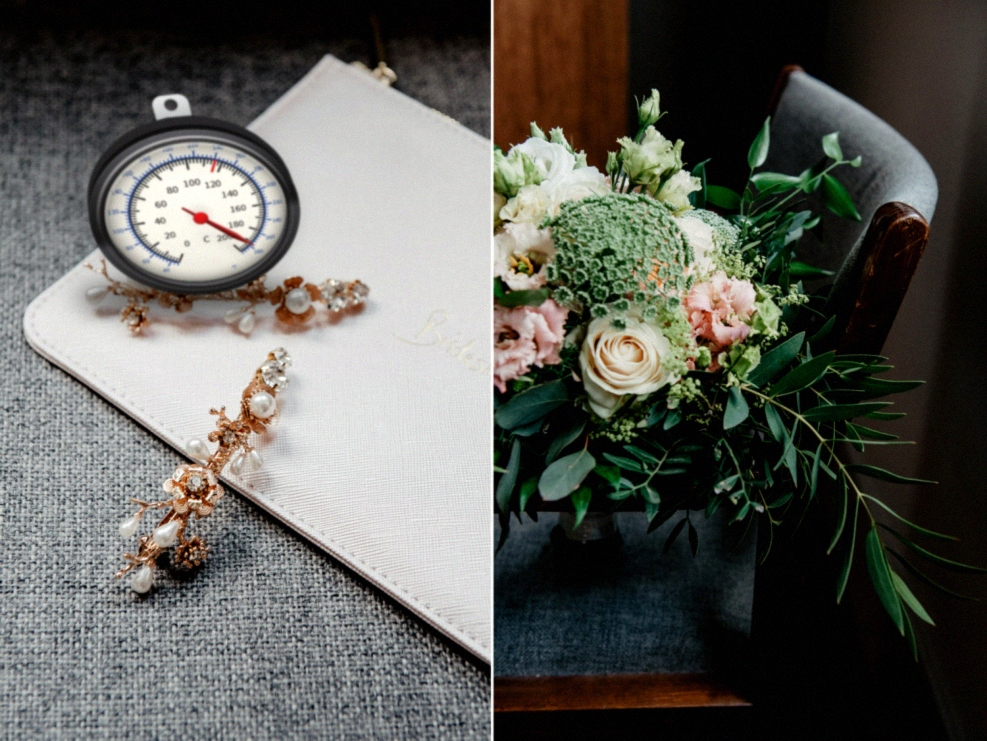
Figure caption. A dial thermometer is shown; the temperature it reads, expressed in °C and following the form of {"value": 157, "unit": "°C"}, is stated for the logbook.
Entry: {"value": 190, "unit": "°C"}
